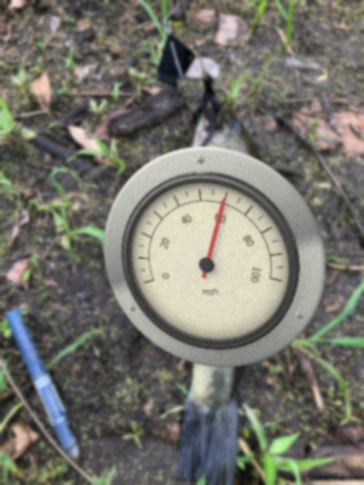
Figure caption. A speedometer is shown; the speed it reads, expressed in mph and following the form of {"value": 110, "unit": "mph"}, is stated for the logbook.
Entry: {"value": 60, "unit": "mph"}
